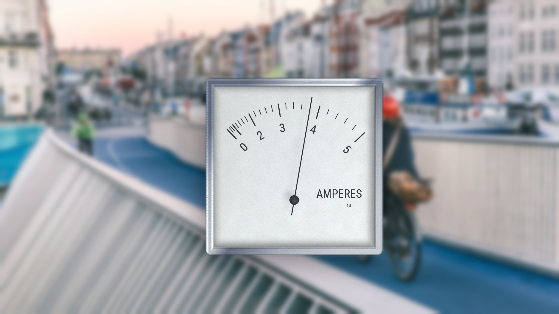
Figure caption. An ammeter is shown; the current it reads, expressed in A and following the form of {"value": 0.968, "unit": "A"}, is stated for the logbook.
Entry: {"value": 3.8, "unit": "A"}
